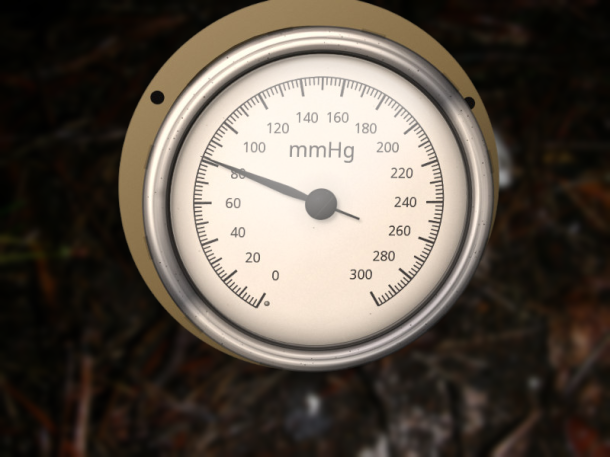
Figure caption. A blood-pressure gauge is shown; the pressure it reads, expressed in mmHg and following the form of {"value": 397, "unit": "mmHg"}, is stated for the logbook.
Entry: {"value": 82, "unit": "mmHg"}
